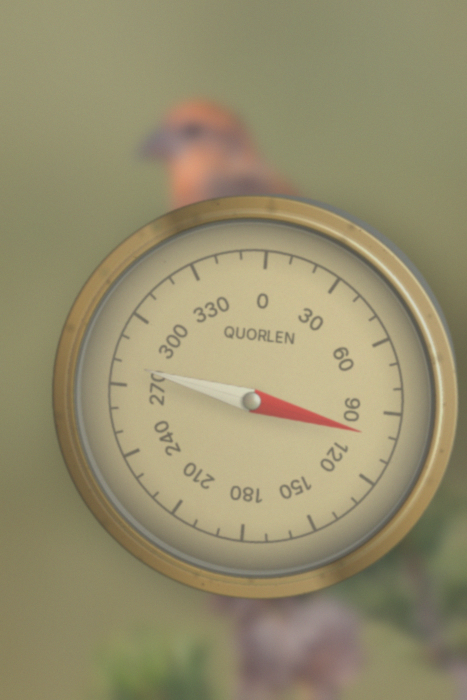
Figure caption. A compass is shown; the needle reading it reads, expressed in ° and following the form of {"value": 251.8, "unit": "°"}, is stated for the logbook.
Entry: {"value": 100, "unit": "°"}
